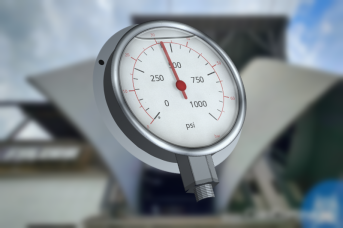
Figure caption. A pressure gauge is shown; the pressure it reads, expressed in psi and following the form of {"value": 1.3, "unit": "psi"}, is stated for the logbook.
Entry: {"value": 450, "unit": "psi"}
